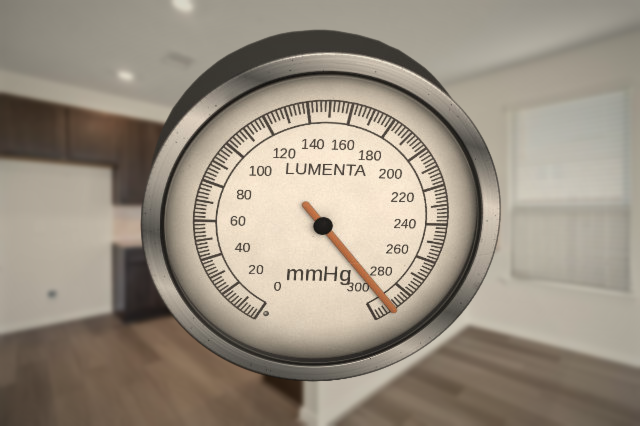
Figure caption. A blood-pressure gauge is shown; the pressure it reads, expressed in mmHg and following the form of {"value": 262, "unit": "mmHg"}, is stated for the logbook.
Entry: {"value": 290, "unit": "mmHg"}
